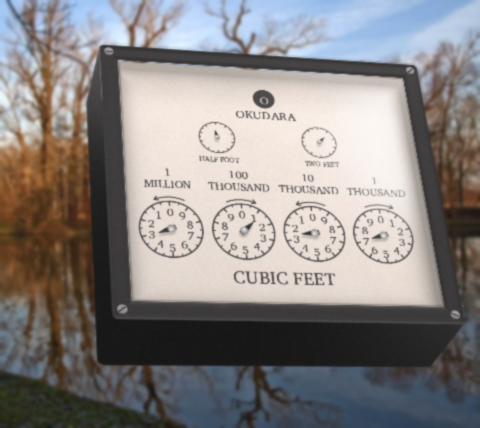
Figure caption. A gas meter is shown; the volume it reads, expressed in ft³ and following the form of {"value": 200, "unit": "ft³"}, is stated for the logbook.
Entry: {"value": 312700, "unit": "ft³"}
